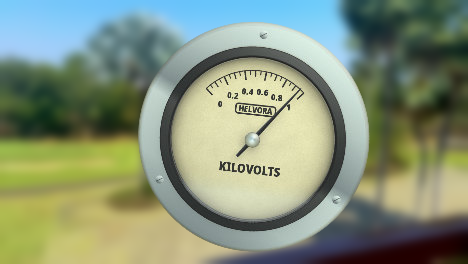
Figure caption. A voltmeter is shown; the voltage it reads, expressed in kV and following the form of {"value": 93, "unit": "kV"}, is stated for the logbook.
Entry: {"value": 0.95, "unit": "kV"}
